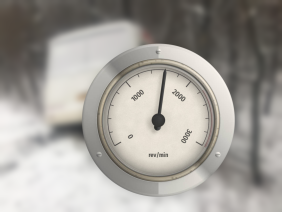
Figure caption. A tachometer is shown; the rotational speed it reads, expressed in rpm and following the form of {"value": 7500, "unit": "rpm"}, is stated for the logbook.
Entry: {"value": 1600, "unit": "rpm"}
